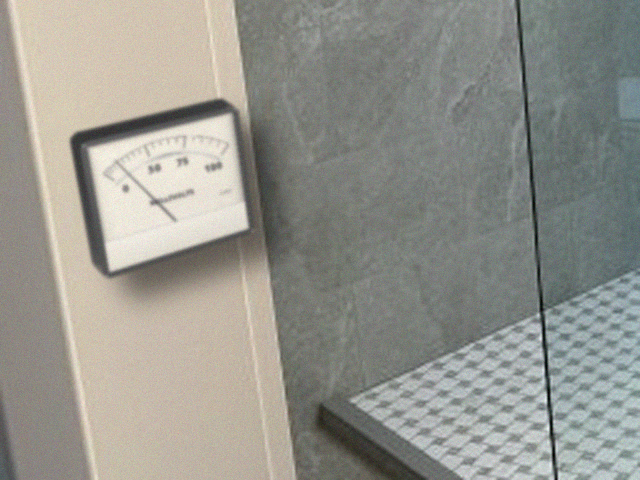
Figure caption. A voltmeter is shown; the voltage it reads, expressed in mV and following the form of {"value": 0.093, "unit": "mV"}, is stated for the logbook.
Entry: {"value": 25, "unit": "mV"}
